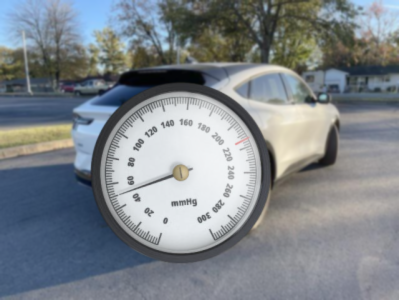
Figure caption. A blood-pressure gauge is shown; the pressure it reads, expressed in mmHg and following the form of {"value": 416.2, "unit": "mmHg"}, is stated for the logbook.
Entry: {"value": 50, "unit": "mmHg"}
